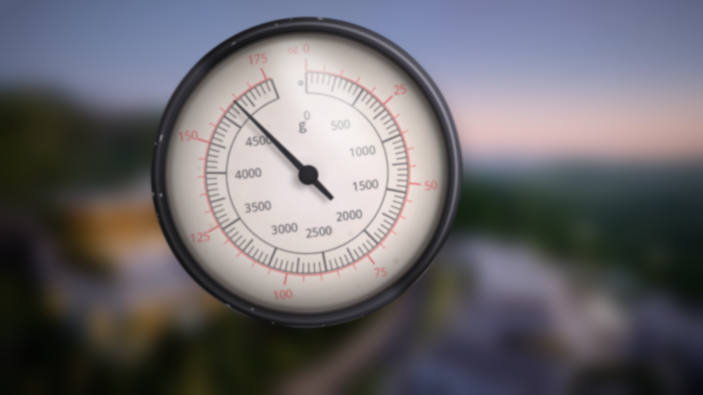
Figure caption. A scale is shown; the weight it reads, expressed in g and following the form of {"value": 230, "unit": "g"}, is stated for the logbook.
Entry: {"value": 4650, "unit": "g"}
